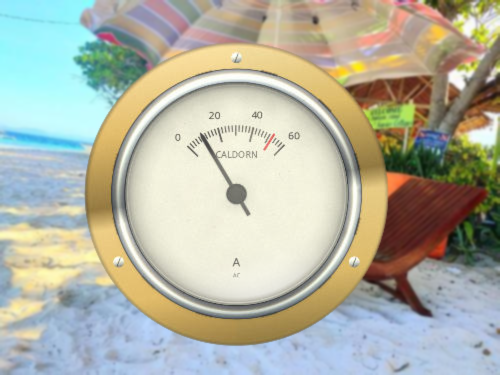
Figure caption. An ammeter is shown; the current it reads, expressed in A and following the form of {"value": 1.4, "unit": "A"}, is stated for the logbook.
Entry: {"value": 10, "unit": "A"}
